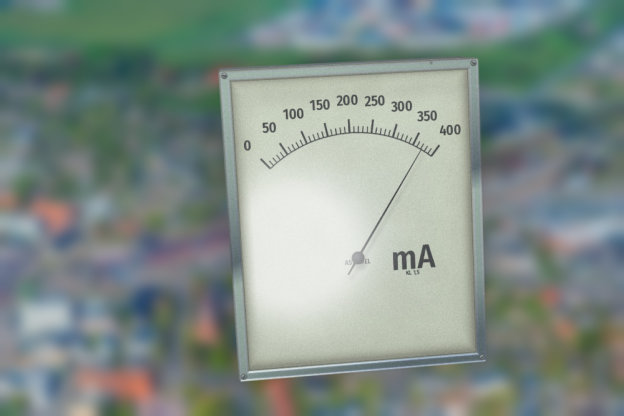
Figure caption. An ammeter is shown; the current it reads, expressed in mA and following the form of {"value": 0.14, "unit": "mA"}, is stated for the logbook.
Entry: {"value": 370, "unit": "mA"}
